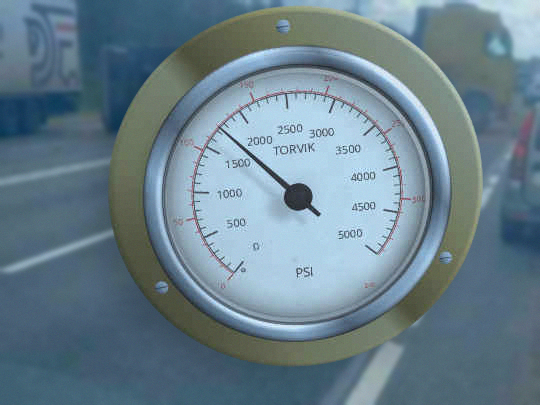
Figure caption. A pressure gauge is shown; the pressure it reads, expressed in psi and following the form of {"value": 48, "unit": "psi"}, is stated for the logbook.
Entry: {"value": 1750, "unit": "psi"}
